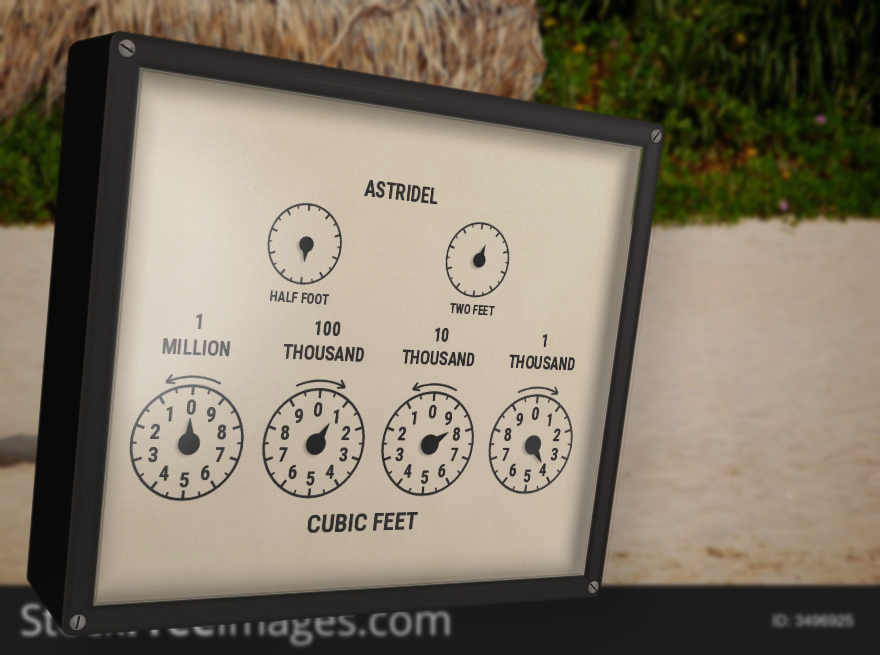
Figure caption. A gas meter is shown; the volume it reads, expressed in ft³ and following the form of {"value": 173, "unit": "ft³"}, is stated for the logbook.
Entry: {"value": 8400, "unit": "ft³"}
